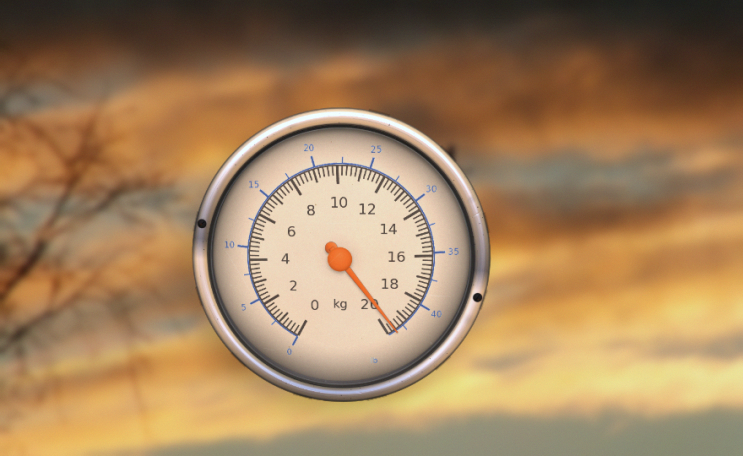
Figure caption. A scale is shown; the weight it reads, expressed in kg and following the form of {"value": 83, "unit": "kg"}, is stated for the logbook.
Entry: {"value": 19.6, "unit": "kg"}
